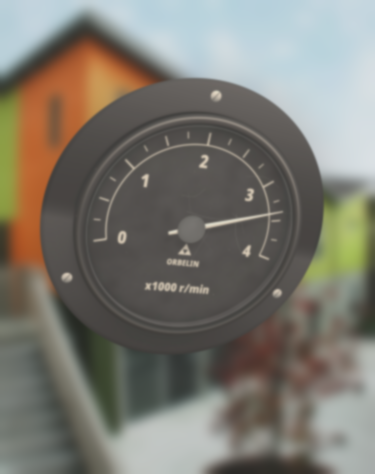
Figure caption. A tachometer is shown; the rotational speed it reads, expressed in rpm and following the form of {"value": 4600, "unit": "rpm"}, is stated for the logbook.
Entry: {"value": 3375, "unit": "rpm"}
